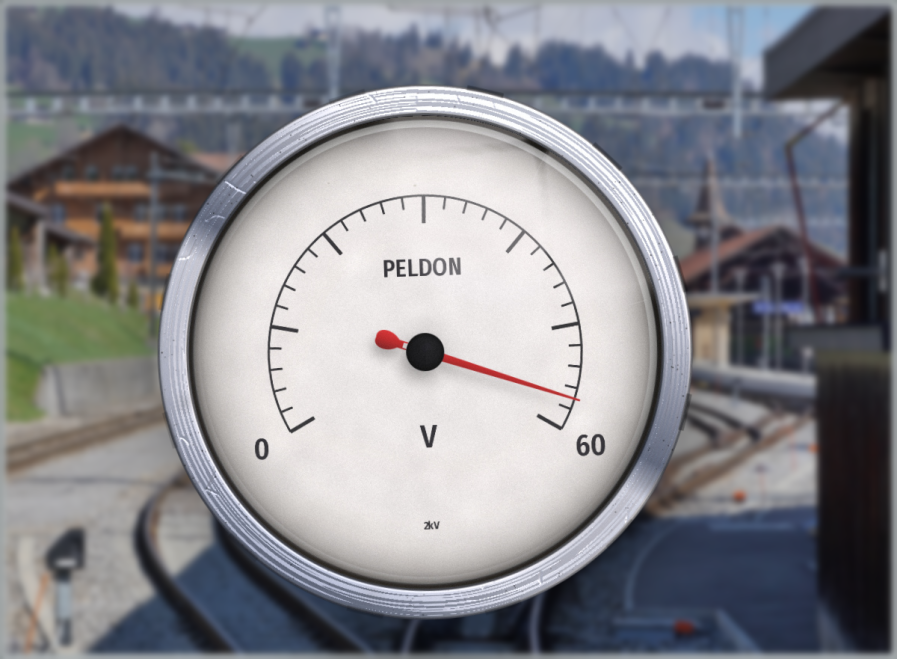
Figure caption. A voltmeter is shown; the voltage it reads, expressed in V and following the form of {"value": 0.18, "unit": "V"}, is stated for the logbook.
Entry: {"value": 57, "unit": "V"}
